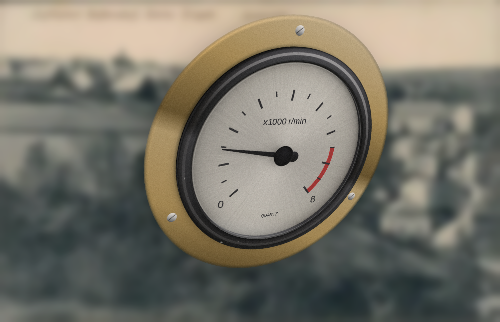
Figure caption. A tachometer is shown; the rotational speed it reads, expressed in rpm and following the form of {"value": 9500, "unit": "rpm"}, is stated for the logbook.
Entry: {"value": 1500, "unit": "rpm"}
